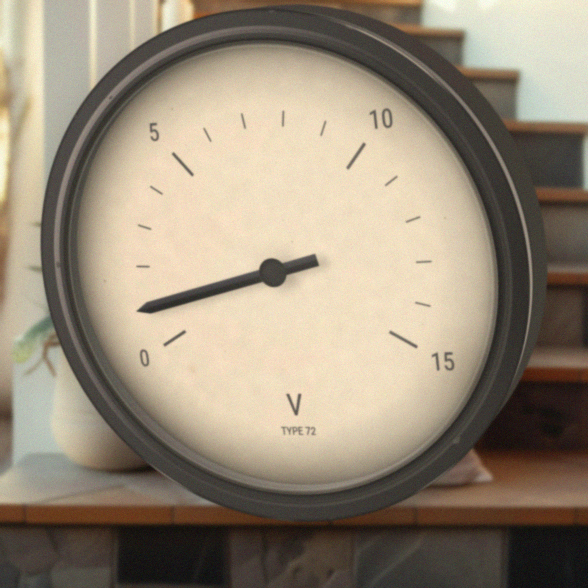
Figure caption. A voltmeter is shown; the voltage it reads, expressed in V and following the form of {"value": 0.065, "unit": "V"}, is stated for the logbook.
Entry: {"value": 1, "unit": "V"}
